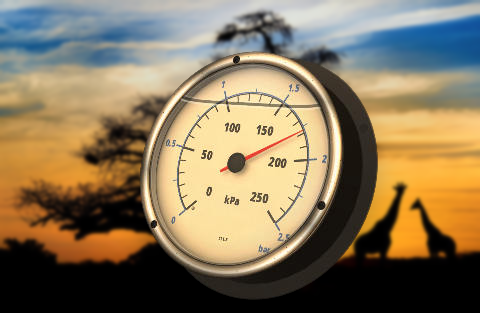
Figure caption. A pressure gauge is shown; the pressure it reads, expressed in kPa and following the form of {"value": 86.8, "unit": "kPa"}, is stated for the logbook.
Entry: {"value": 180, "unit": "kPa"}
